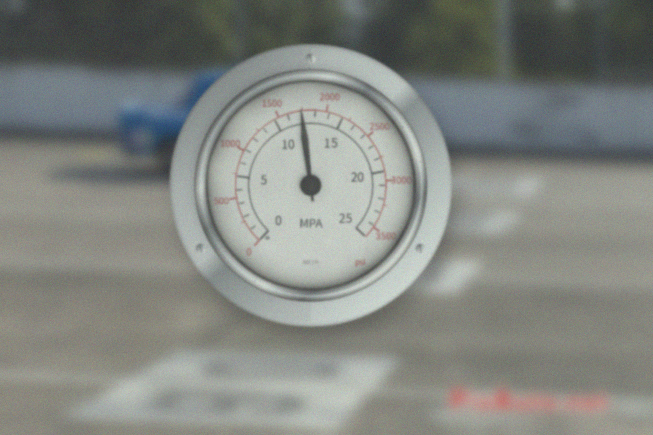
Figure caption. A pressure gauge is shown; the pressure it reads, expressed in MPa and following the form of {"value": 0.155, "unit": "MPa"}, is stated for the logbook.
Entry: {"value": 12, "unit": "MPa"}
